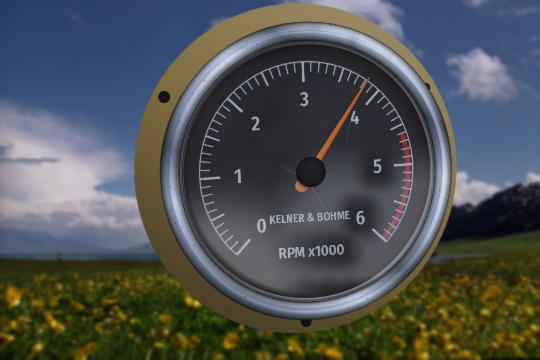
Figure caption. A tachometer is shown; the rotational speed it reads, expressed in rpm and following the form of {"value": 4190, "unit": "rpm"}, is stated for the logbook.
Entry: {"value": 3800, "unit": "rpm"}
